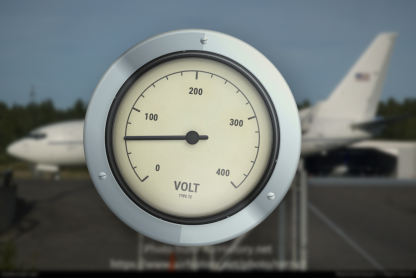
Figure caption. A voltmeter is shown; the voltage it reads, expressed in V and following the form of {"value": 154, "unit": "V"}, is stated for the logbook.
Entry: {"value": 60, "unit": "V"}
